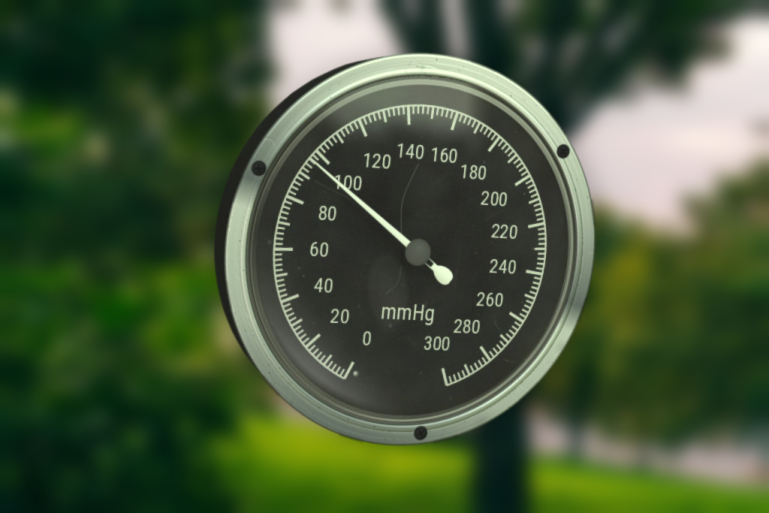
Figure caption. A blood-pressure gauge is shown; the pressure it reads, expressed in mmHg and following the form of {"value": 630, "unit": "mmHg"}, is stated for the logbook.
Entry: {"value": 96, "unit": "mmHg"}
